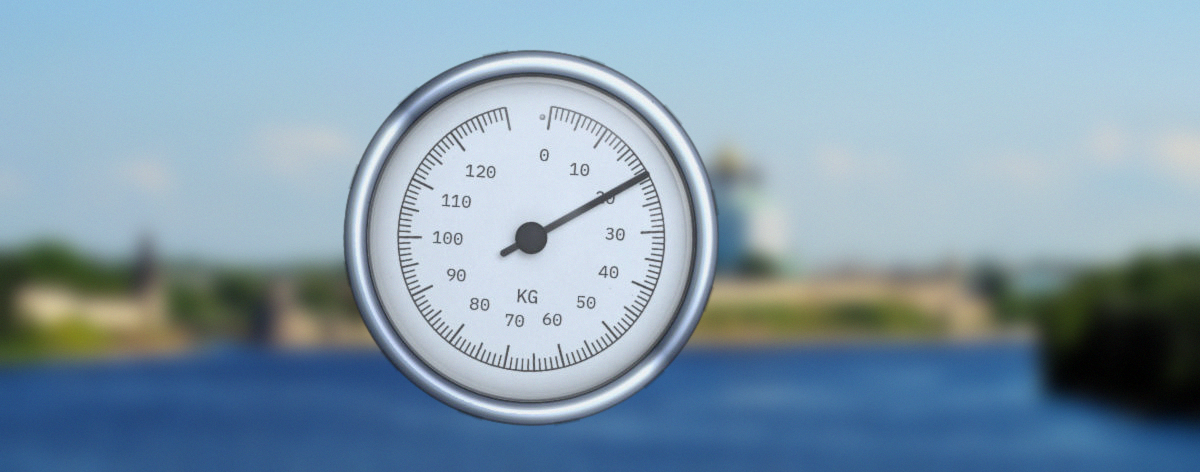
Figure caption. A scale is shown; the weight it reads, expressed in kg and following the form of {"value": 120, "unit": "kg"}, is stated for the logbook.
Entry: {"value": 20, "unit": "kg"}
